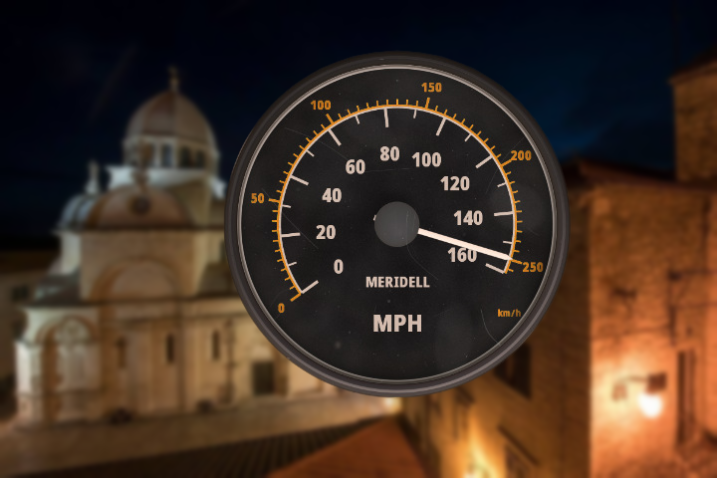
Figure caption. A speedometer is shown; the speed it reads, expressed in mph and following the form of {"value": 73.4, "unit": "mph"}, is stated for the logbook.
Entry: {"value": 155, "unit": "mph"}
